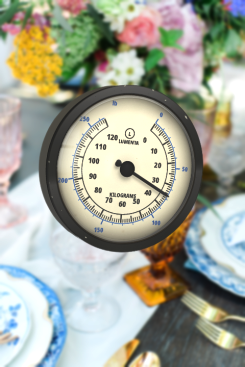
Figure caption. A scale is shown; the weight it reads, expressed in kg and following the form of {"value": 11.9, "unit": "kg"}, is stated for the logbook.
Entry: {"value": 35, "unit": "kg"}
